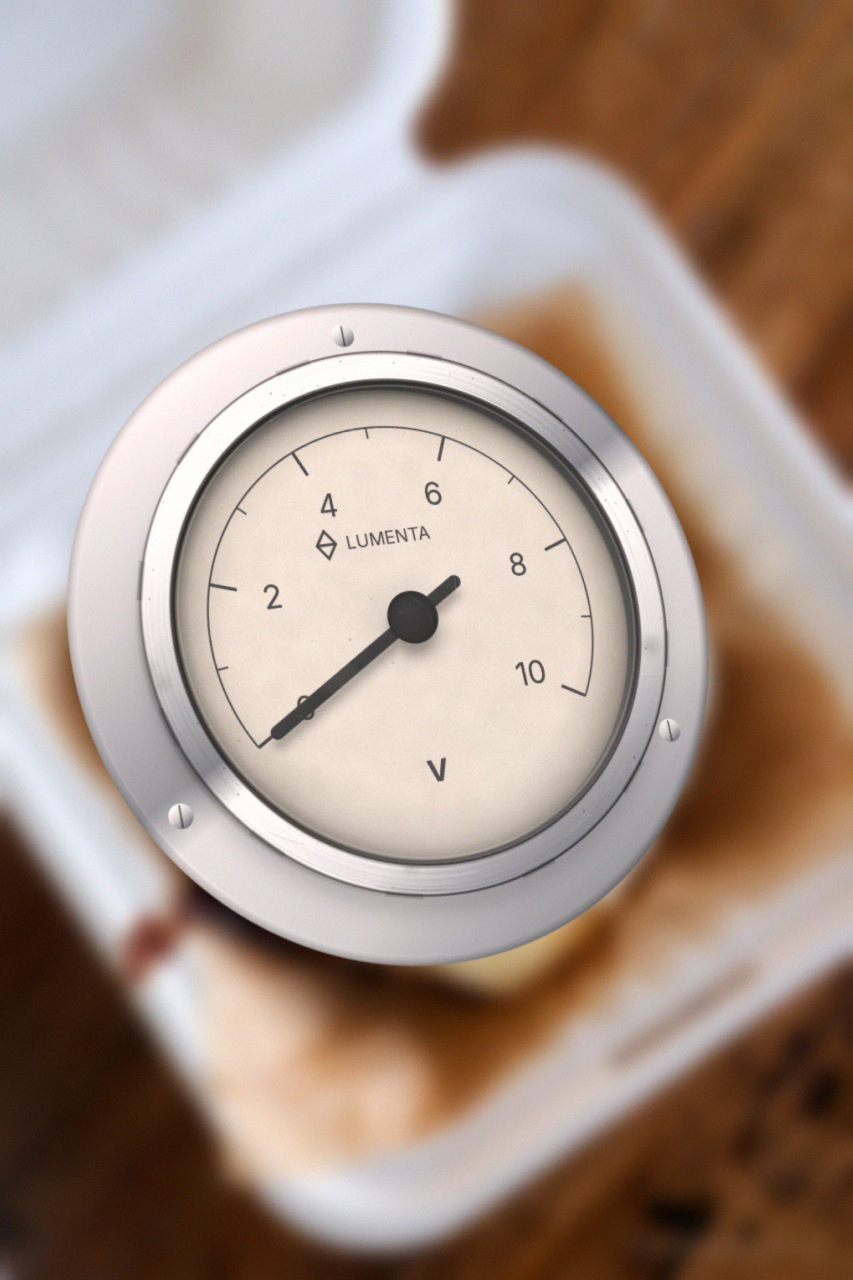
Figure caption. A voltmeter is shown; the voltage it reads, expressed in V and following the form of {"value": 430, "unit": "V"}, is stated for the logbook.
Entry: {"value": 0, "unit": "V"}
